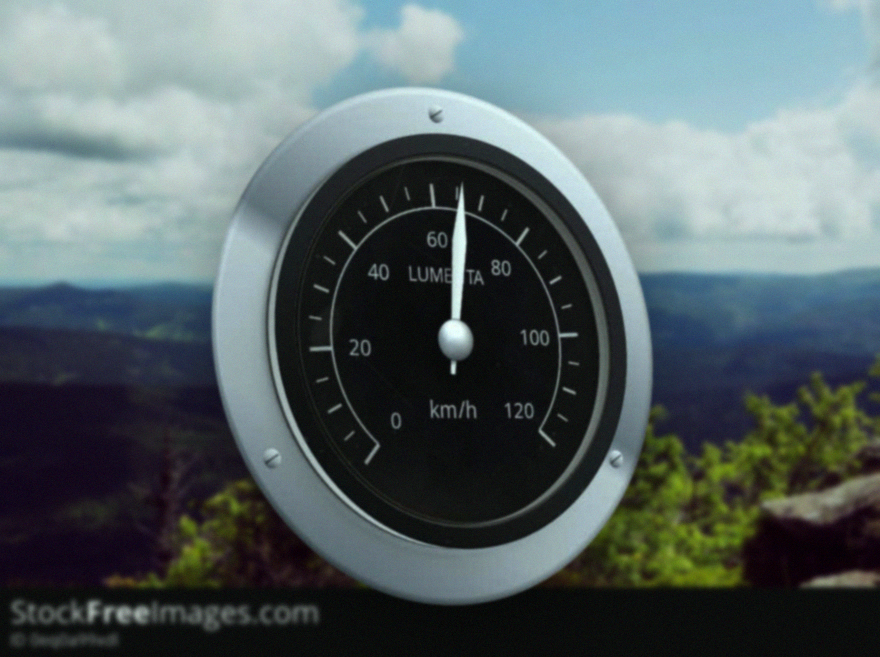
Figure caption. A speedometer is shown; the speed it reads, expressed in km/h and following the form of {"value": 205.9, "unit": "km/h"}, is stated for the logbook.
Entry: {"value": 65, "unit": "km/h"}
